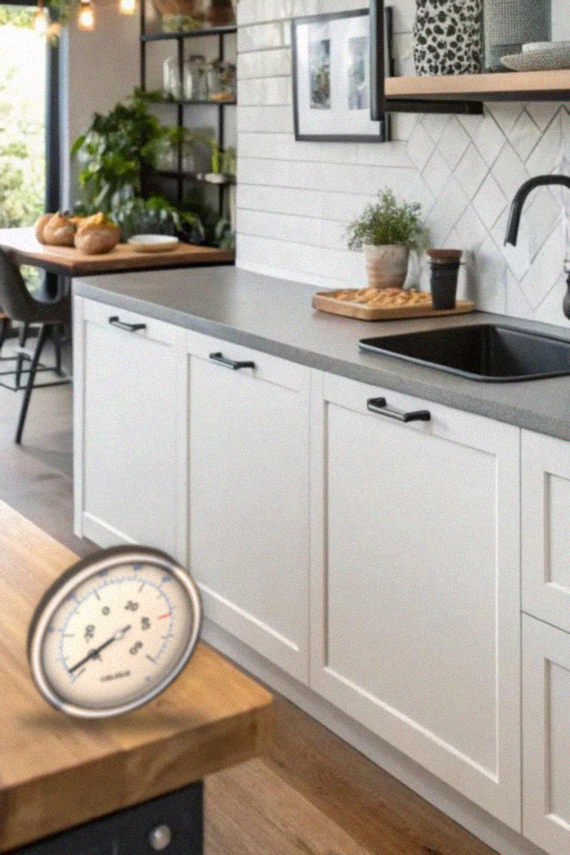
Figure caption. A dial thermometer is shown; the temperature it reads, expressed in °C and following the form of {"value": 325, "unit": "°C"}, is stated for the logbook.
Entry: {"value": -35, "unit": "°C"}
